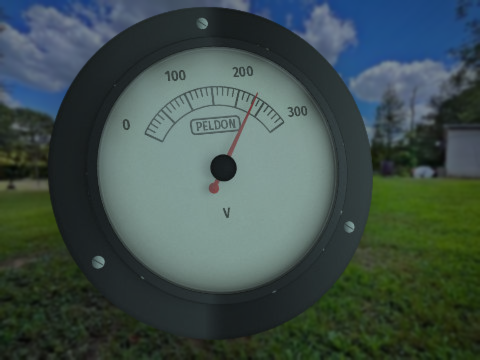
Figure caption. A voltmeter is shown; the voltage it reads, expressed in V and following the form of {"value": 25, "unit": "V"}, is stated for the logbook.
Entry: {"value": 230, "unit": "V"}
